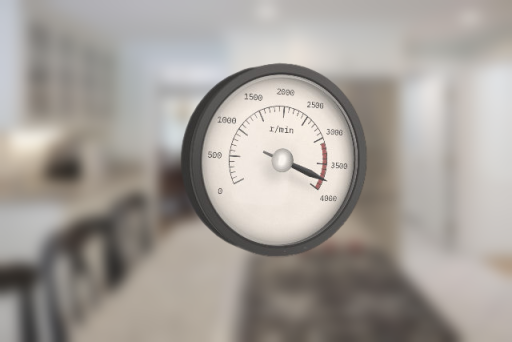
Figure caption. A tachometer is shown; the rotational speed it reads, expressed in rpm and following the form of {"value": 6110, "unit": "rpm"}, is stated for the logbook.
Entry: {"value": 3800, "unit": "rpm"}
